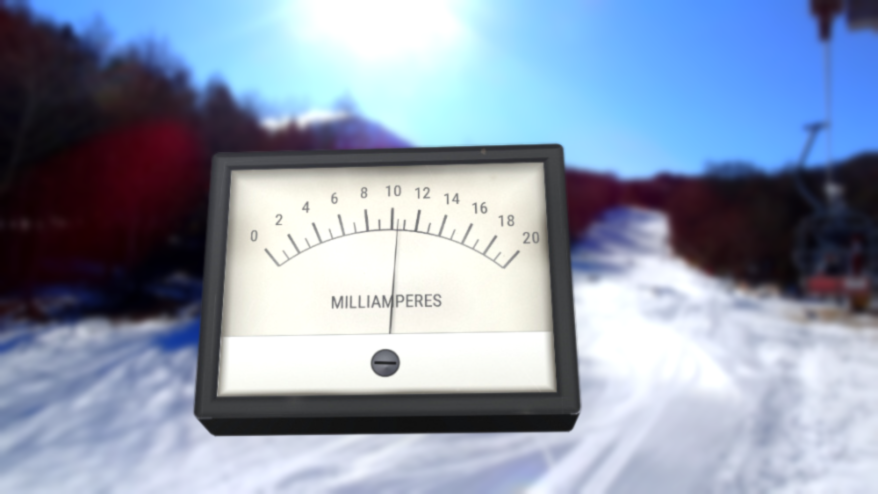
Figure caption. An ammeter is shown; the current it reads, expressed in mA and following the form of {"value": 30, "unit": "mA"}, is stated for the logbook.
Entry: {"value": 10.5, "unit": "mA"}
